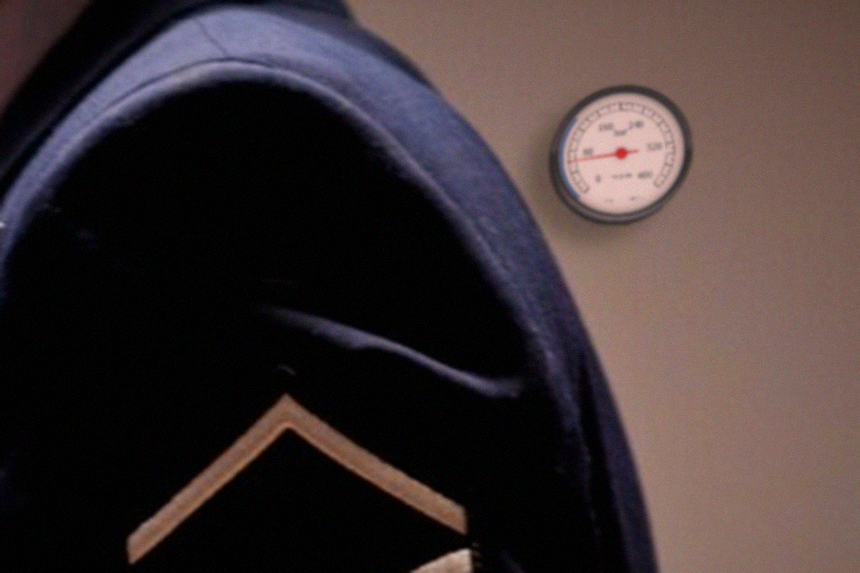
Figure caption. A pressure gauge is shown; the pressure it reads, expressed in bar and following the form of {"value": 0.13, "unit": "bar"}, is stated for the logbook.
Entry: {"value": 60, "unit": "bar"}
